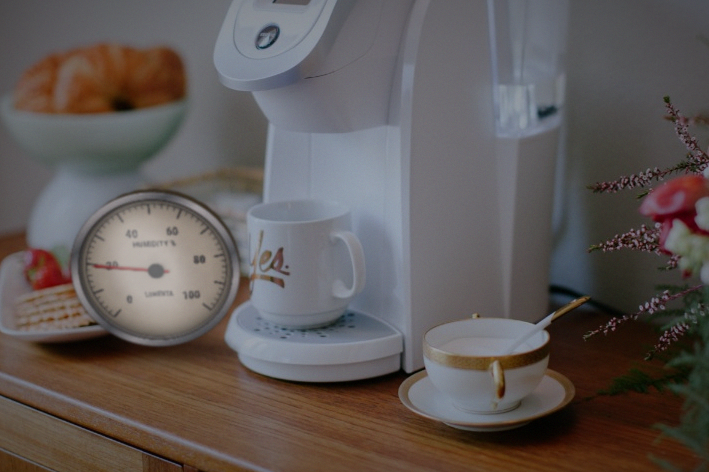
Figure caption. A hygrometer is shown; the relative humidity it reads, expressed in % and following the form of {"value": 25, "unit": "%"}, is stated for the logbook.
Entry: {"value": 20, "unit": "%"}
